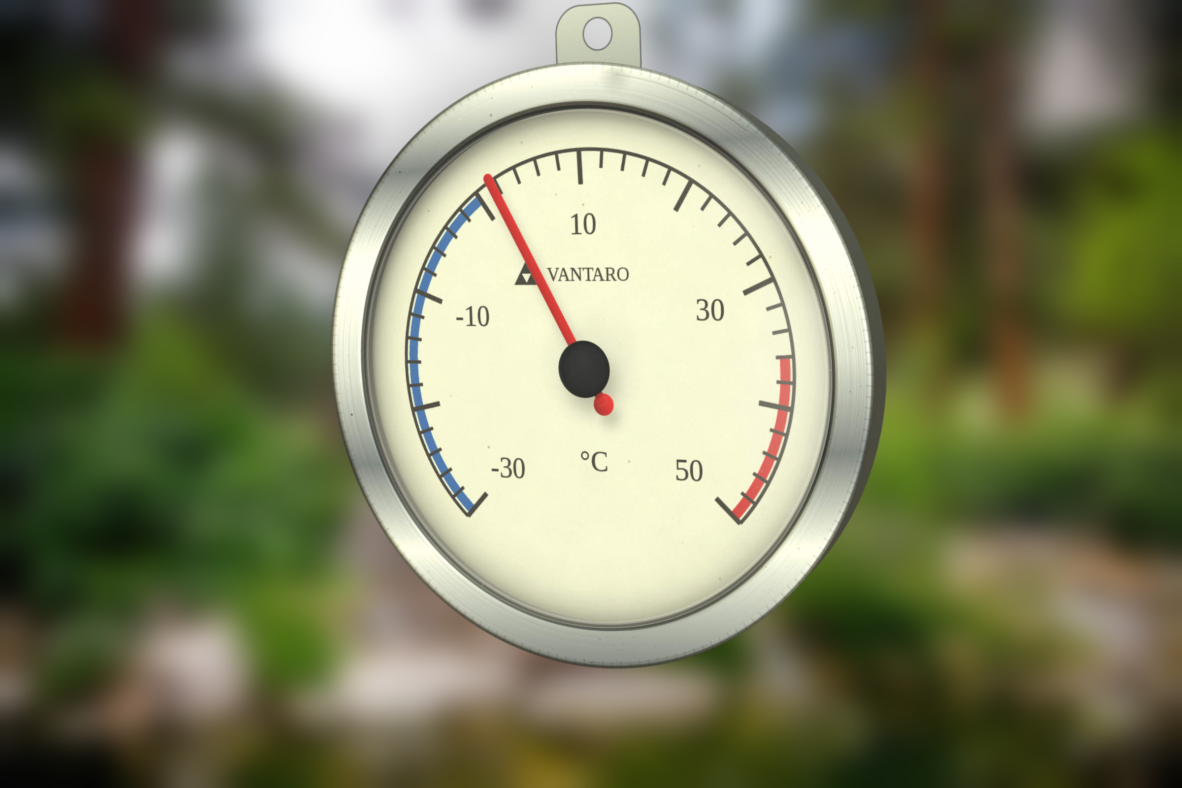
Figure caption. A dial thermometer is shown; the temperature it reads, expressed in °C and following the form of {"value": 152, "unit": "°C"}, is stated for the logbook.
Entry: {"value": 2, "unit": "°C"}
